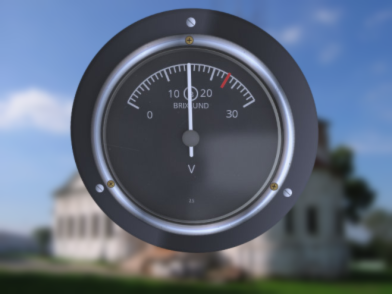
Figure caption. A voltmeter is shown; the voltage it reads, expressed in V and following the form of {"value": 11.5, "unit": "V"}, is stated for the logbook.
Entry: {"value": 15, "unit": "V"}
